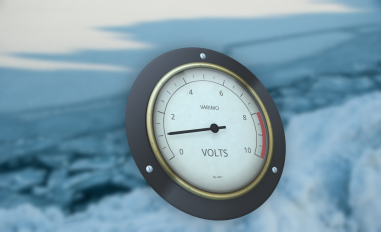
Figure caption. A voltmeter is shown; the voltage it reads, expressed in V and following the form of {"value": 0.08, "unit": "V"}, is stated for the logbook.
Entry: {"value": 1, "unit": "V"}
